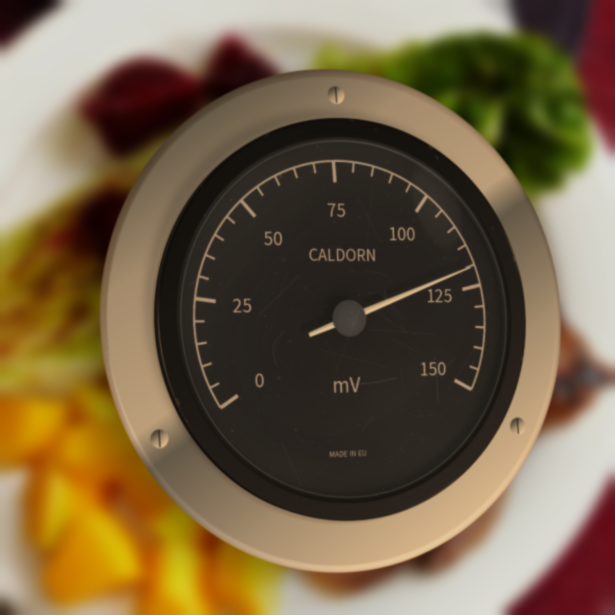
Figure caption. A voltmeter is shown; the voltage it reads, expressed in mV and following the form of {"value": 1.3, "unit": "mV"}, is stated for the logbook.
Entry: {"value": 120, "unit": "mV"}
